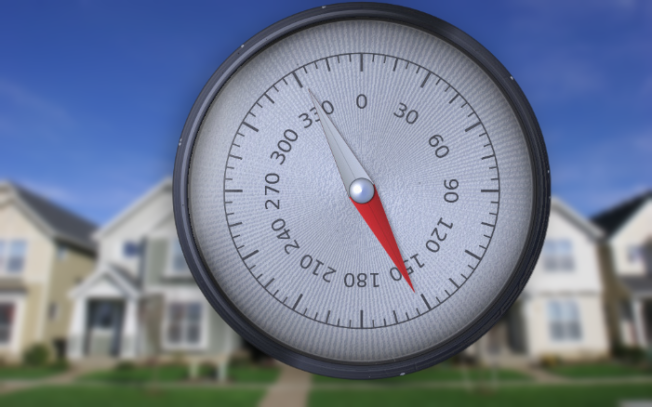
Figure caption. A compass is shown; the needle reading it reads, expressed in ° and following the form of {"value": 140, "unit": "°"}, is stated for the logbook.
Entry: {"value": 152.5, "unit": "°"}
